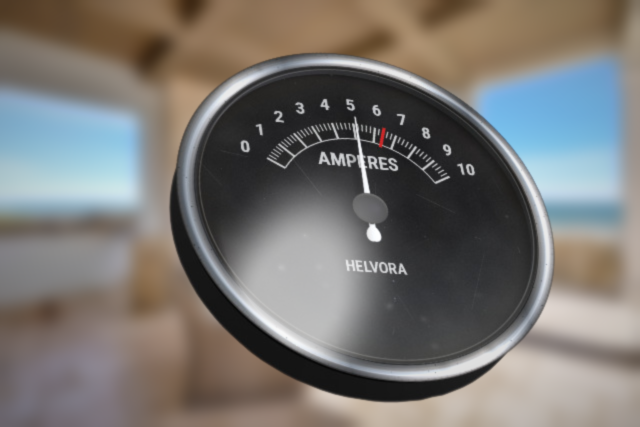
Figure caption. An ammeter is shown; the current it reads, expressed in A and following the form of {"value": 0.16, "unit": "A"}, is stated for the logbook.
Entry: {"value": 5, "unit": "A"}
